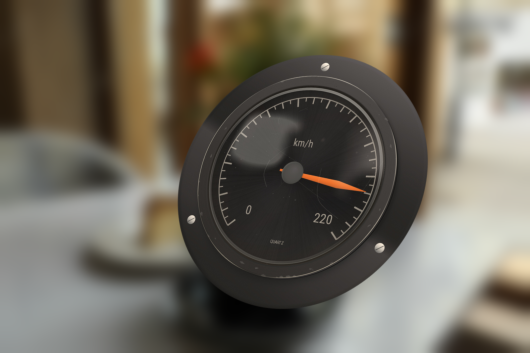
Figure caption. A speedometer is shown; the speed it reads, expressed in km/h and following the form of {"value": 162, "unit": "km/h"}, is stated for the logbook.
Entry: {"value": 190, "unit": "km/h"}
